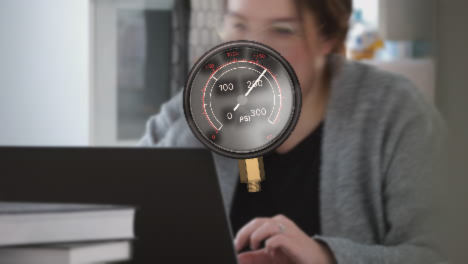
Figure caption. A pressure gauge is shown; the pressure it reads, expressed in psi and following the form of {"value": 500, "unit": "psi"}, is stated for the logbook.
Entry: {"value": 200, "unit": "psi"}
